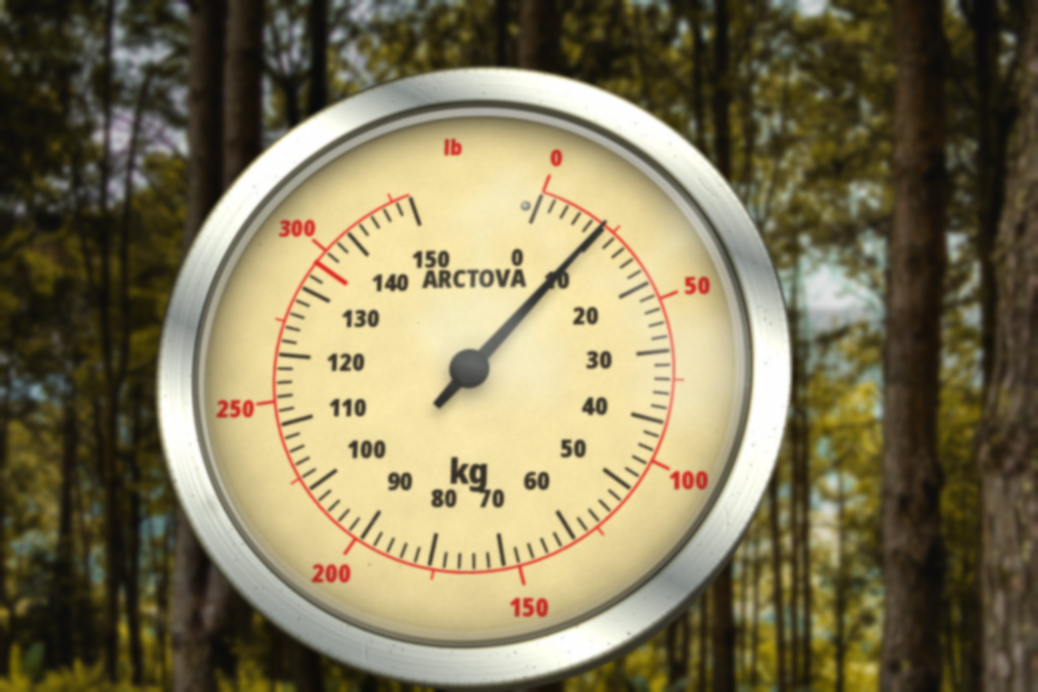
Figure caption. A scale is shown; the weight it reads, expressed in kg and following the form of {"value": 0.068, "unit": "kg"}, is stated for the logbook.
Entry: {"value": 10, "unit": "kg"}
